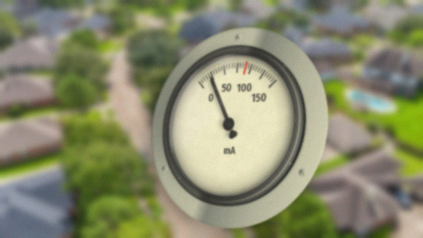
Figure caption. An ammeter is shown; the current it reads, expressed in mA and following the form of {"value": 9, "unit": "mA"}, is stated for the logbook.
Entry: {"value": 25, "unit": "mA"}
